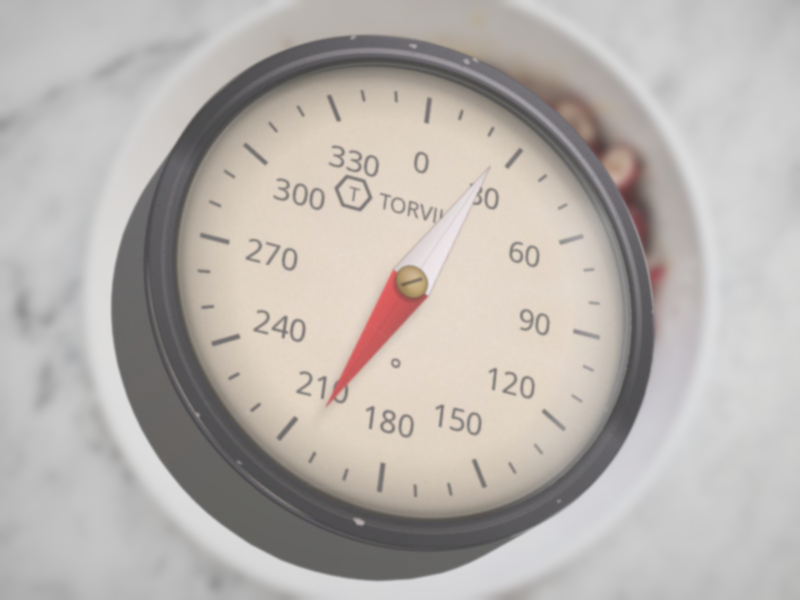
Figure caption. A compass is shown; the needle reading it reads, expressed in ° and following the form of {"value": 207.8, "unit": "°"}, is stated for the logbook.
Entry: {"value": 205, "unit": "°"}
